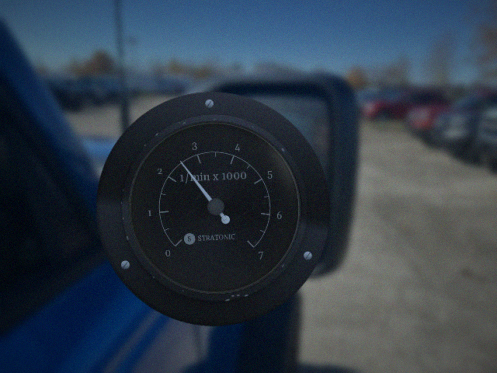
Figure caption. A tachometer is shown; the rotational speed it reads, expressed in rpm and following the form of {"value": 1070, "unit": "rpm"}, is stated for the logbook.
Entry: {"value": 2500, "unit": "rpm"}
